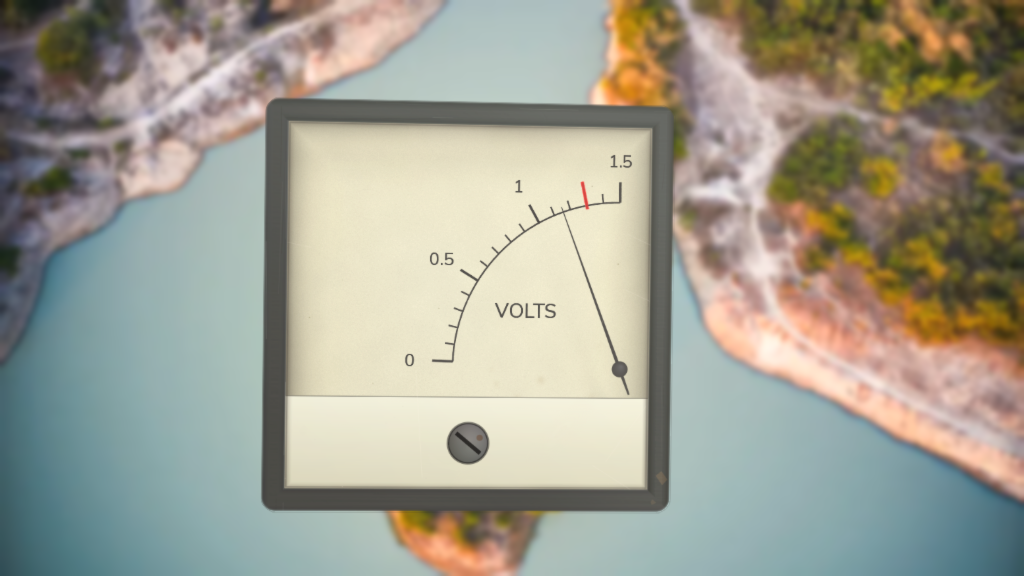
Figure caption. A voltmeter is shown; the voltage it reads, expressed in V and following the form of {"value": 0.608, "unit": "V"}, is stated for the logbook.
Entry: {"value": 1.15, "unit": "V"}
